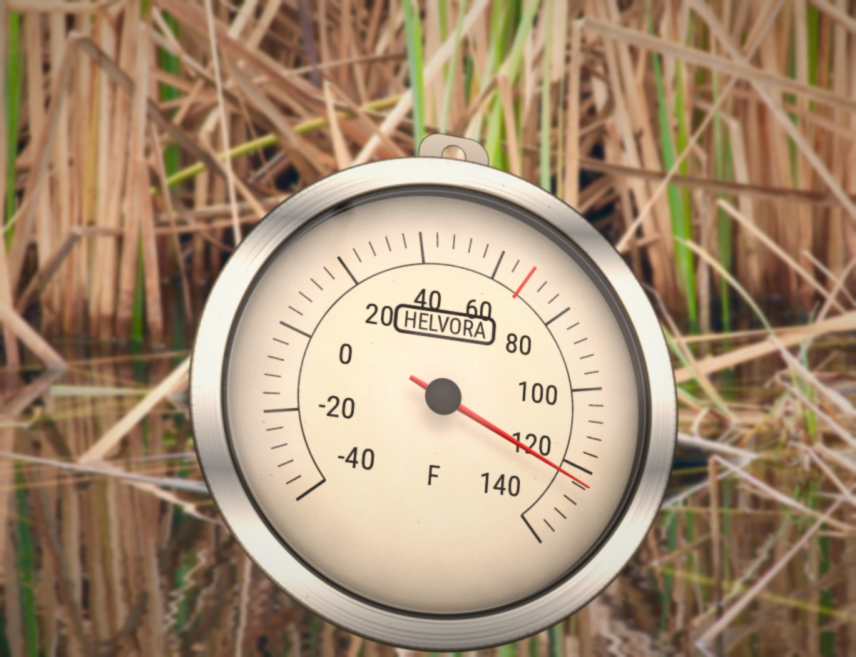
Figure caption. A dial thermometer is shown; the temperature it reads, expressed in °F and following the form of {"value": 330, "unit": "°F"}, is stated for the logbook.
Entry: {"value": 124, "unit": "°F"}
